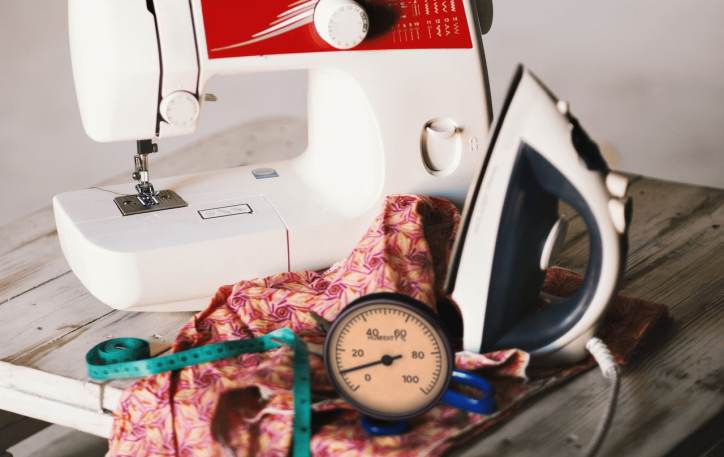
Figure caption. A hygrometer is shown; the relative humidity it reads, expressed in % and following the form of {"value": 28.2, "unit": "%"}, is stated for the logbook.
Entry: {"value": 10, "unit": "%"}
